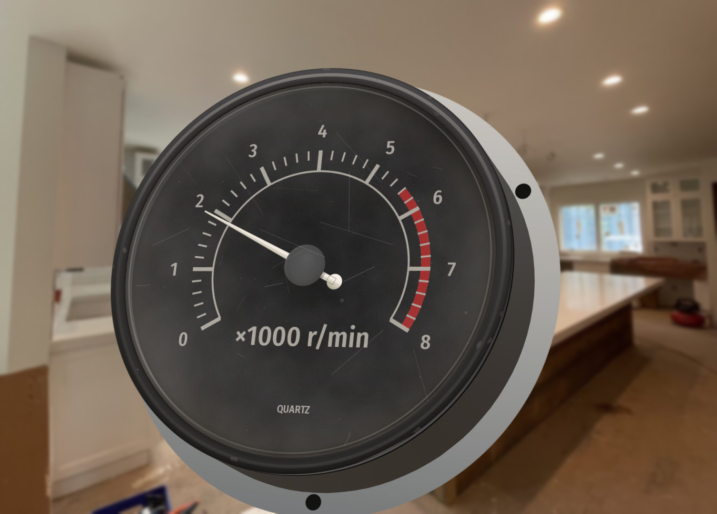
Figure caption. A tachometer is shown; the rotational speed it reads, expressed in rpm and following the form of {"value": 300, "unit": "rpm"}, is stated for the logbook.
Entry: {"value": 1900, "unit": "rpm"}
